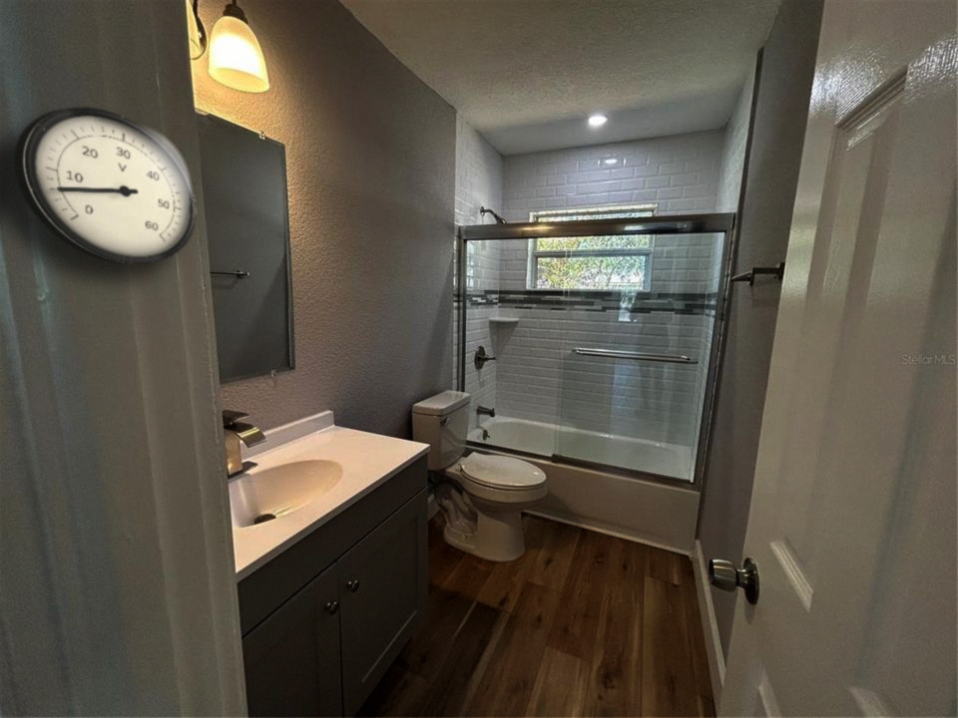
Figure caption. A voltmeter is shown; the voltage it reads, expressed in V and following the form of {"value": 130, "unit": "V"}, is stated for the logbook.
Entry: {"value": 6, "unit": "V"}
